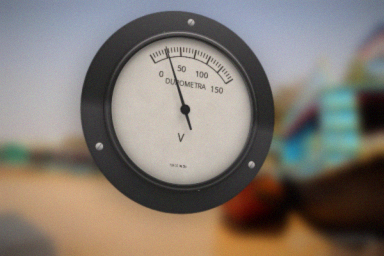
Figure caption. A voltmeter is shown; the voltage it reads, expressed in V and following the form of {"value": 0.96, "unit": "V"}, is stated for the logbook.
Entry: {"value": 25, "unit": "V"}
